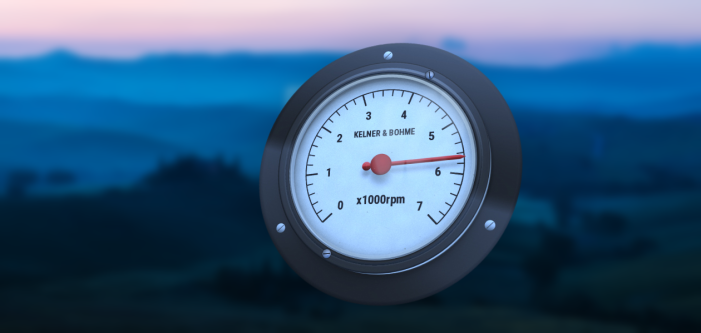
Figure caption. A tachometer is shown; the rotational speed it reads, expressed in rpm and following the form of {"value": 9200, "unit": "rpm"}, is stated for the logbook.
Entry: {"value": 5700, "unit": "rpm"}
